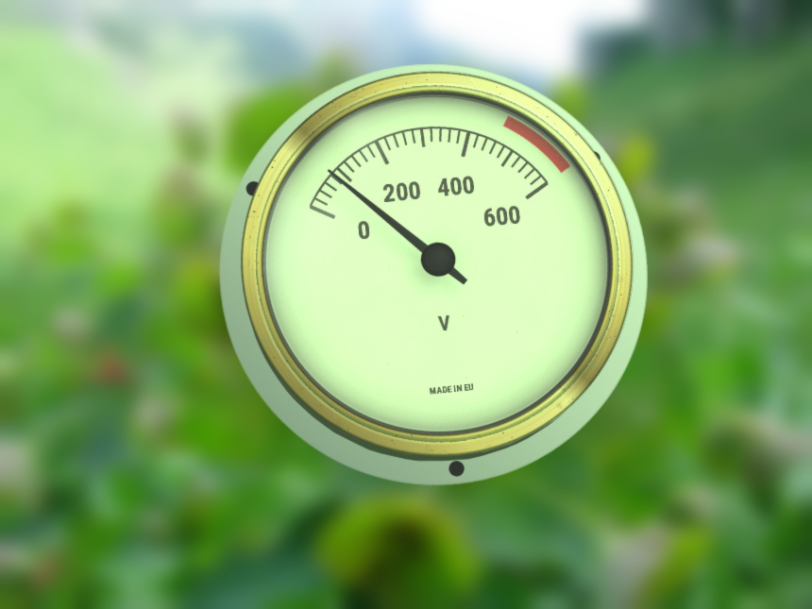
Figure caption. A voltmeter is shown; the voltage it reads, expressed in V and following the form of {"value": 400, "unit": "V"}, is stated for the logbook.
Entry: {"value": 80, "unit": "V"}
